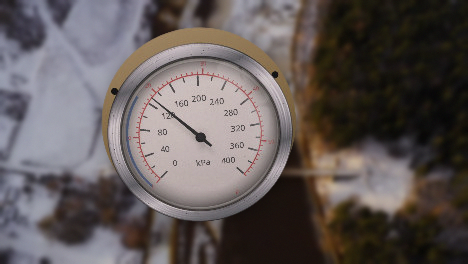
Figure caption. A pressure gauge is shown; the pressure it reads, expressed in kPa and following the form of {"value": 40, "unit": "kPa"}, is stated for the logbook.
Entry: {"value": 130, "unit": "kPa"}
